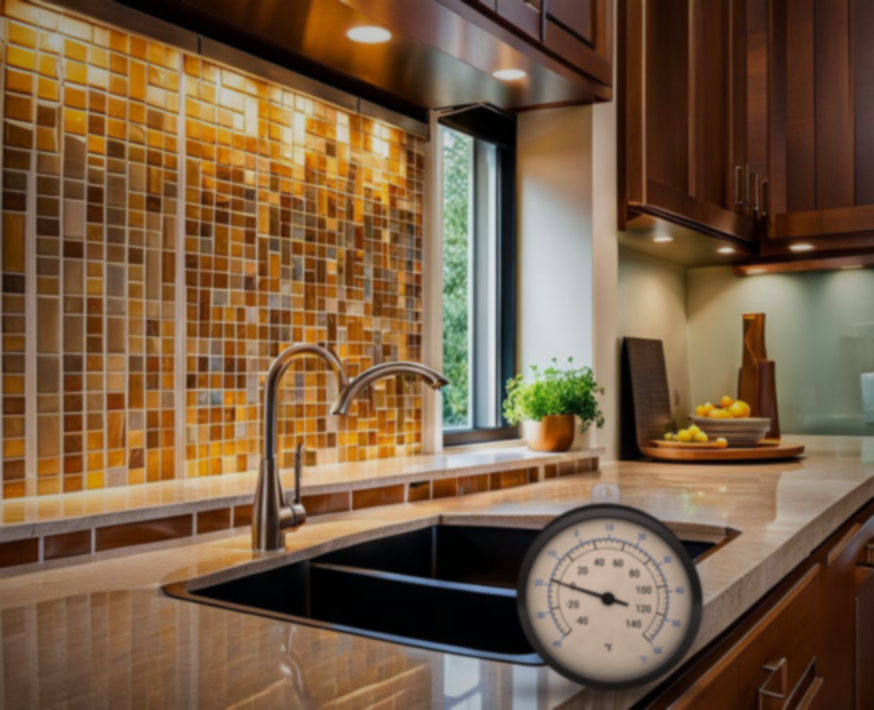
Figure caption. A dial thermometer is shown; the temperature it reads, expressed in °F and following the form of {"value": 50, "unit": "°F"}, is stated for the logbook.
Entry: {"value": 0, "unit": "°F"}
